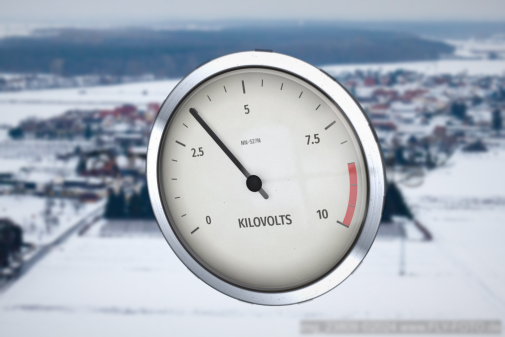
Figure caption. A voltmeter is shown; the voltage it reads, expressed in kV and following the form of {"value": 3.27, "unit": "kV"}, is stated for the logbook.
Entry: {"value": 3.5, "unit": "kV"}
